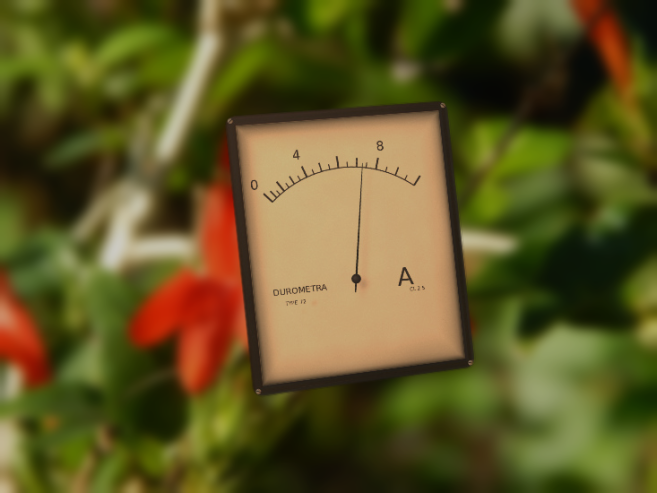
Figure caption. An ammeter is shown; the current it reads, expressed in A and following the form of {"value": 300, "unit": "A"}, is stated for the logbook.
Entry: {"value": 7.25, "unit": "A"}
